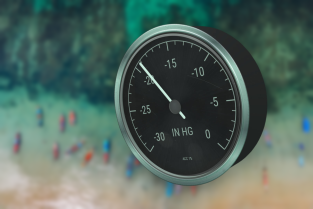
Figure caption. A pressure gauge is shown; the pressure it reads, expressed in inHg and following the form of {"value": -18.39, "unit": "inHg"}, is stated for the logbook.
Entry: {"value": -19, "unit": "inHg"}
